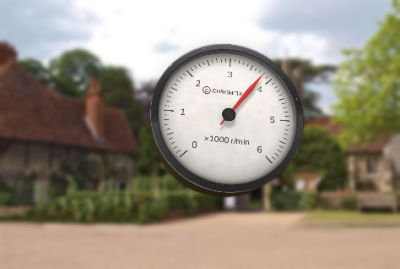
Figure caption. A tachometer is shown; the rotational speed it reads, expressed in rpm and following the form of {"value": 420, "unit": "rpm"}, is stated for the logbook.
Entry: {"value": 3800, "unit": "rpm"}
